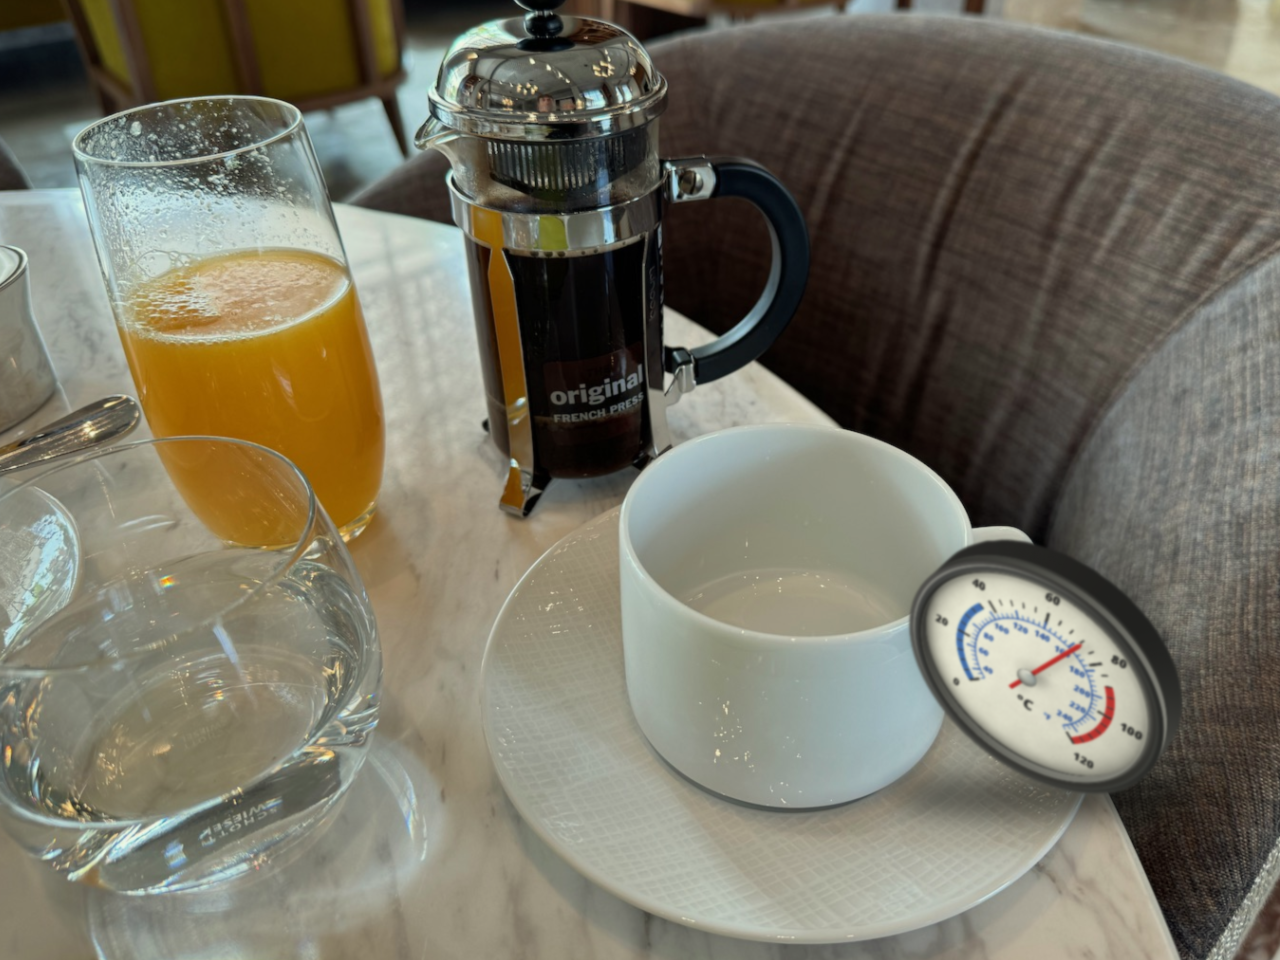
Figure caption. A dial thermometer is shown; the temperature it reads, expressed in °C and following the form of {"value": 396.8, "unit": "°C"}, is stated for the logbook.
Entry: {"value": 72, "unit": "°C"}
